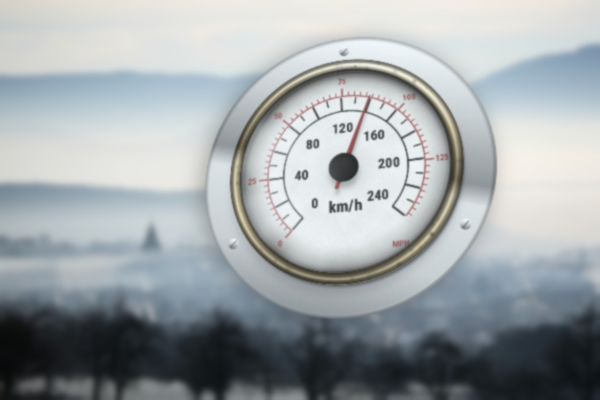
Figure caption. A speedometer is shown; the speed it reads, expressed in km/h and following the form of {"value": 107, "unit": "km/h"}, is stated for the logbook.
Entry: {"value": 140, "unit": "km/h"}
